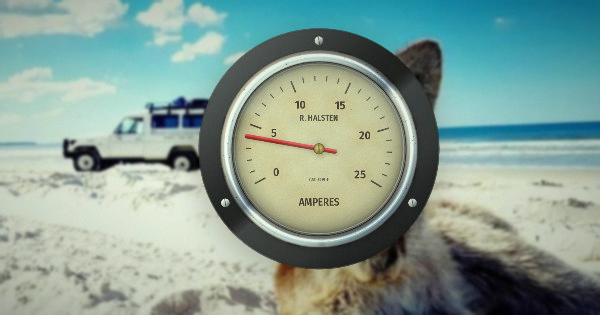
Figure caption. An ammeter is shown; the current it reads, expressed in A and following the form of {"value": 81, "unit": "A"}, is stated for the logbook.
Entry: {"value": 4, "unit": "A"}
